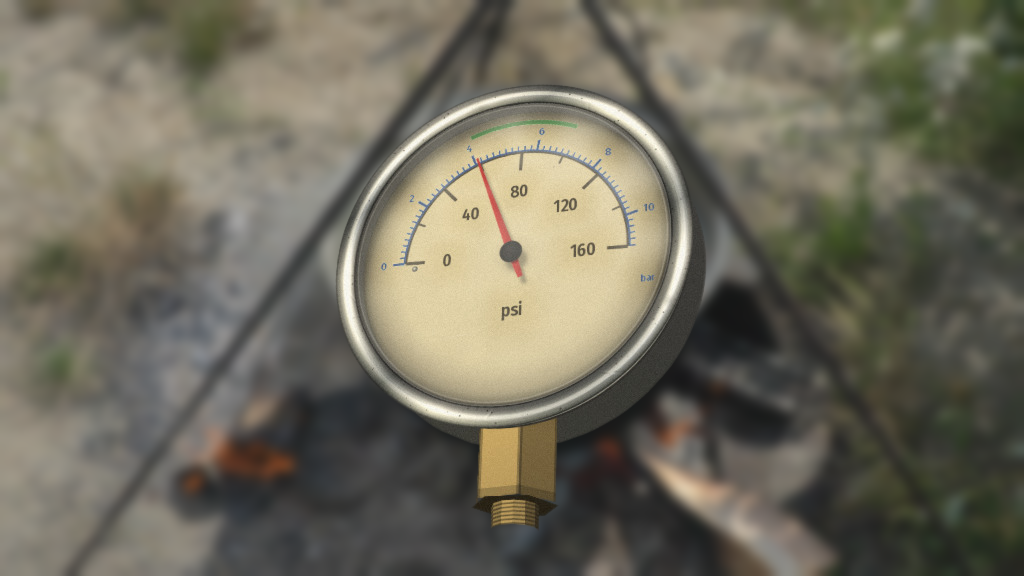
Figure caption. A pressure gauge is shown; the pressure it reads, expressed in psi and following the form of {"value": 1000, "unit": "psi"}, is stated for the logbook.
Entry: {"value": 60, "unit": "psi"}
